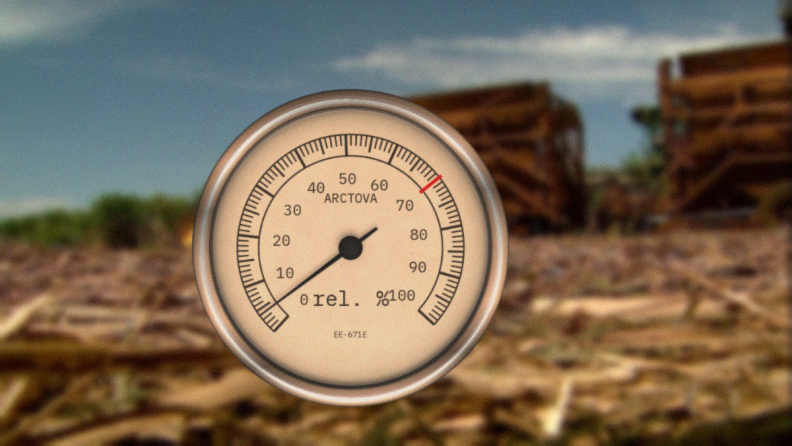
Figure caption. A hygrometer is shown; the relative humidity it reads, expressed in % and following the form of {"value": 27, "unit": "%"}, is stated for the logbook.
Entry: {"value": 4, "unit": "%"}
